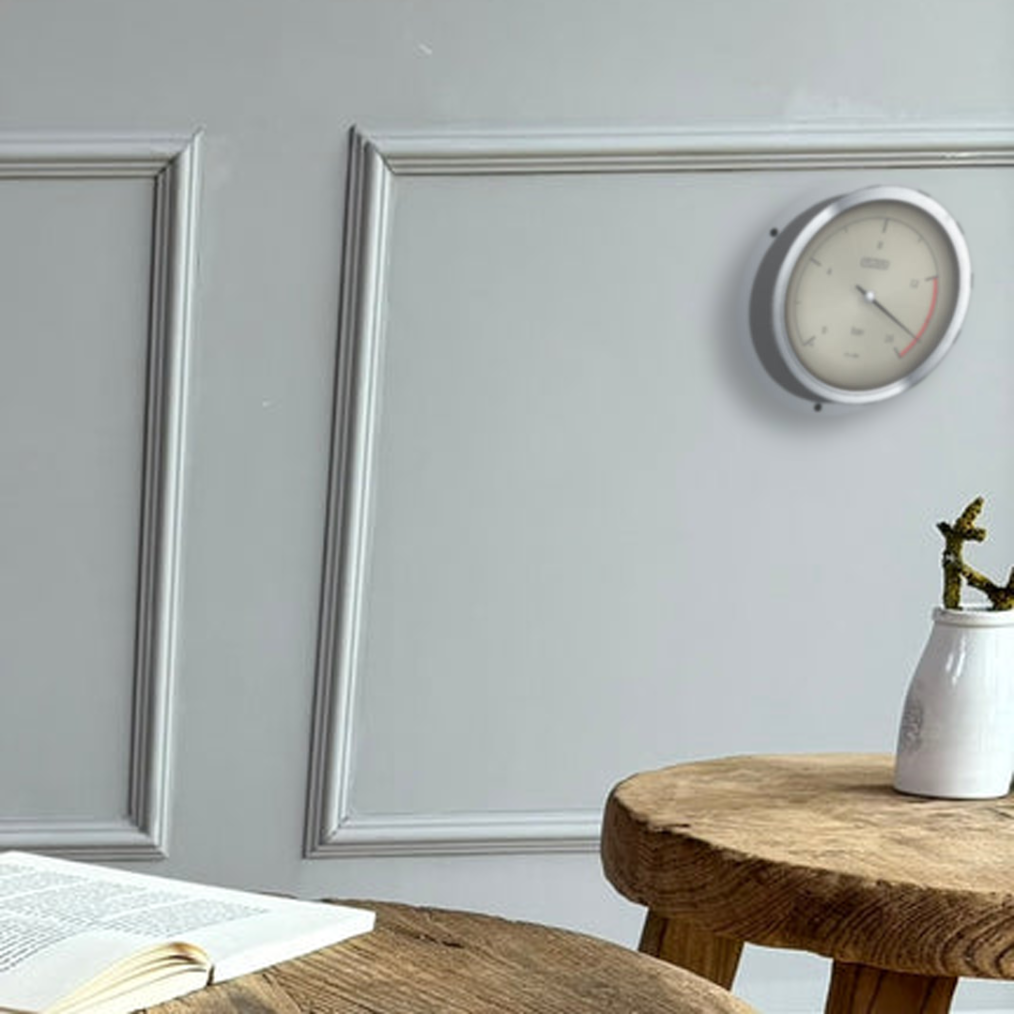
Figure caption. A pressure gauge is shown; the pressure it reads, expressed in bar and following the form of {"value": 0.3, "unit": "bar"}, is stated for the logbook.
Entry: {"value": 15, "unit": "bar"}
